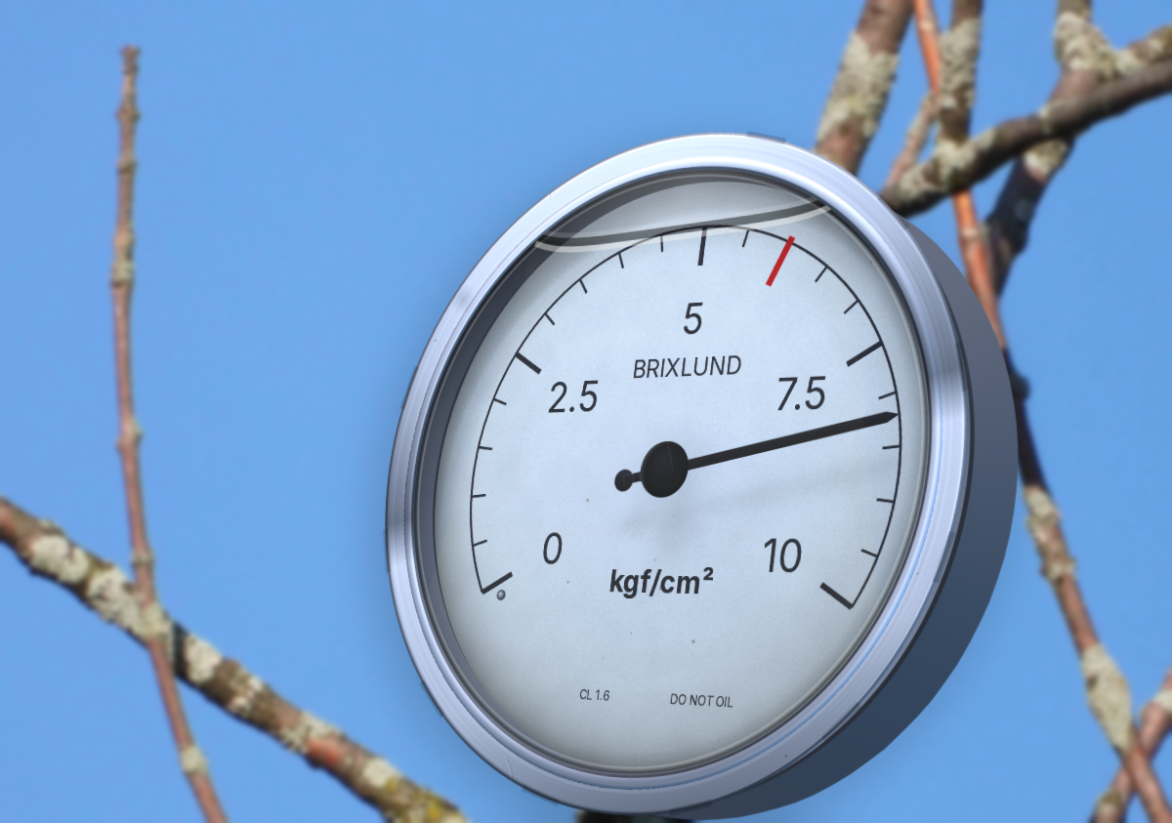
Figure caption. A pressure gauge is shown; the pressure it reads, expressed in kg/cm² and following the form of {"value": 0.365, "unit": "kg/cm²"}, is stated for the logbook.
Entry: {"value": 8.25, "unit": "kg/cm²"}
